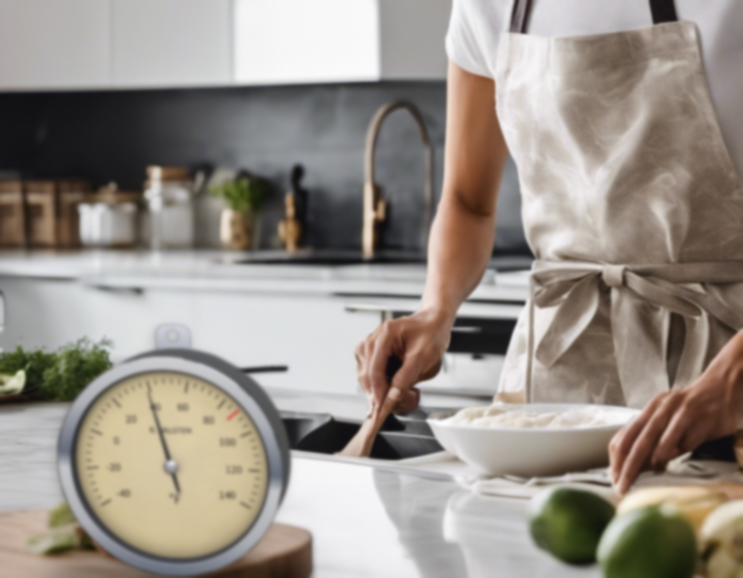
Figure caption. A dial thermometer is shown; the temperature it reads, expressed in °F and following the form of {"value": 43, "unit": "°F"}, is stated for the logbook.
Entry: {"value": 40, "unit": "°F"}
